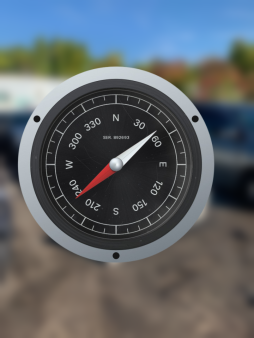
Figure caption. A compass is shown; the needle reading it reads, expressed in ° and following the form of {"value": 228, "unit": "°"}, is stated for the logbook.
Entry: {"value": 230, "unit": "°"}
